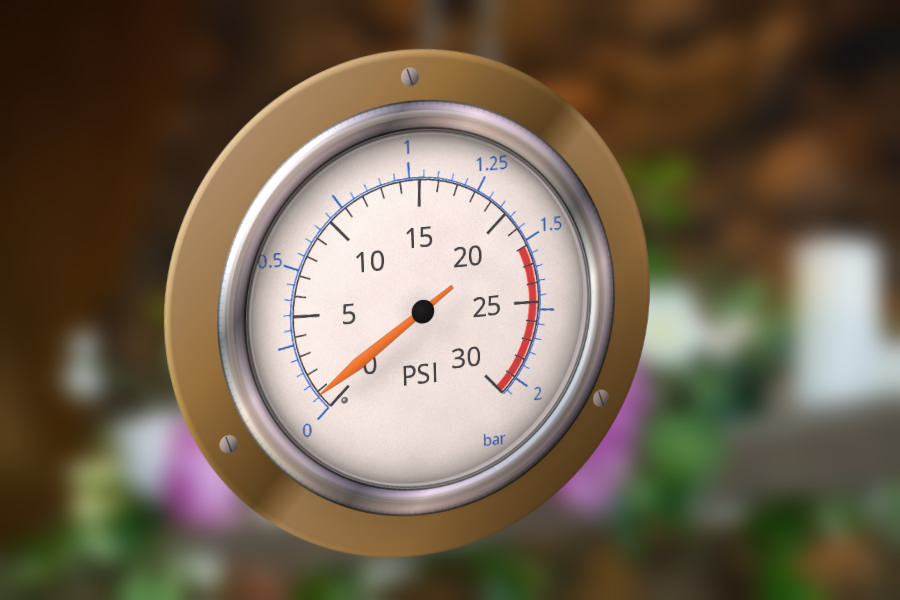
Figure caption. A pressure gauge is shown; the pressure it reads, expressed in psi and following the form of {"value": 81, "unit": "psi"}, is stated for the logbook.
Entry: {"value": 1, "unit": "psi"}
